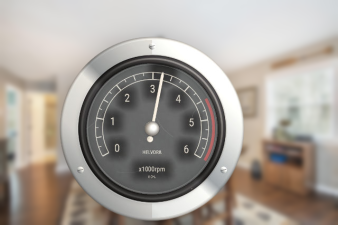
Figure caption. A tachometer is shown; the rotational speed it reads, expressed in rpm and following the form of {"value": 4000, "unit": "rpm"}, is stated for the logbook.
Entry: {"value": 3250, "unit": "rpm"}
